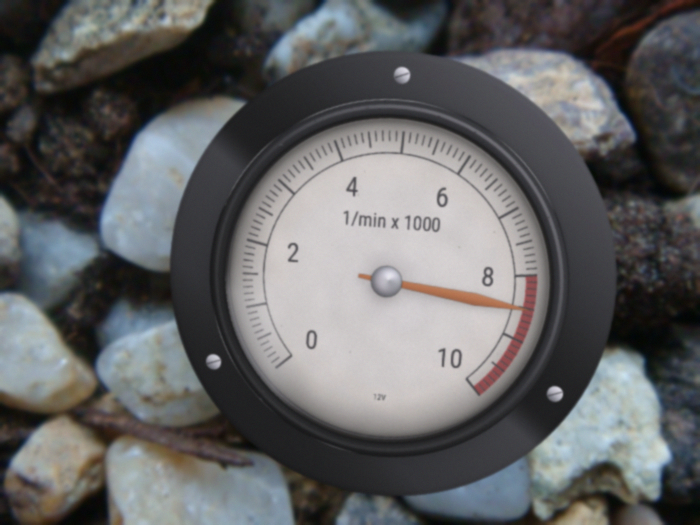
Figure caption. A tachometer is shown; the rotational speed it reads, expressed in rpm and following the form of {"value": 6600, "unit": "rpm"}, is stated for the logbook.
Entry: {"value": 8500, "unit": "rpm"}
